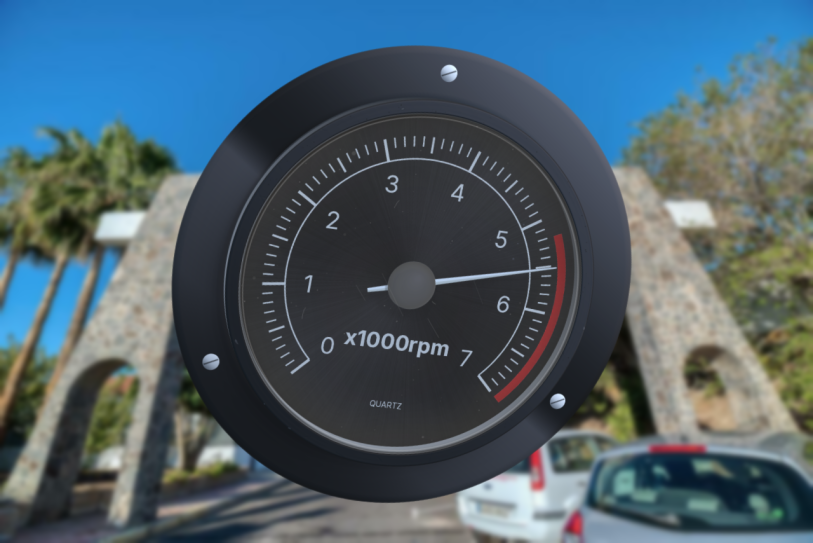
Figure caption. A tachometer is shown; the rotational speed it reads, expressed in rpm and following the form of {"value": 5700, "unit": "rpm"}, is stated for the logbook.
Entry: {"value": 5500, "unit": "rpm"}
